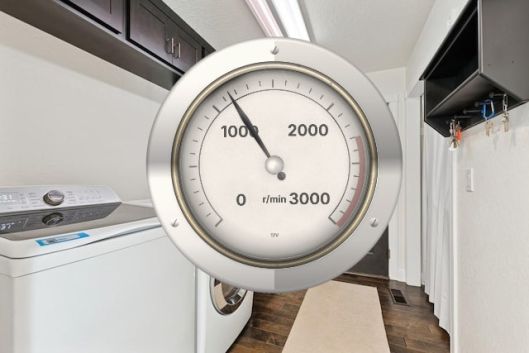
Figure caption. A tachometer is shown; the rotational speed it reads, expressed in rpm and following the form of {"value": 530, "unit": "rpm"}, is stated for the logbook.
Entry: {"value": 1150, "unit": "rpm"}
